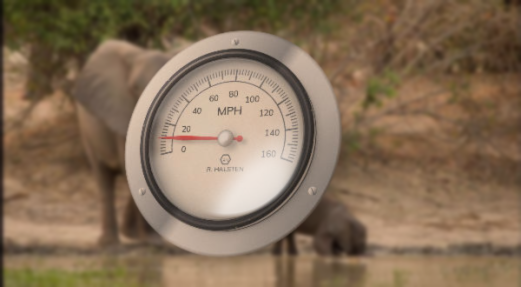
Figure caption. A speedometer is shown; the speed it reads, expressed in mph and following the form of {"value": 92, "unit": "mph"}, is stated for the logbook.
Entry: {"value": 10, "unit": "mph"}
